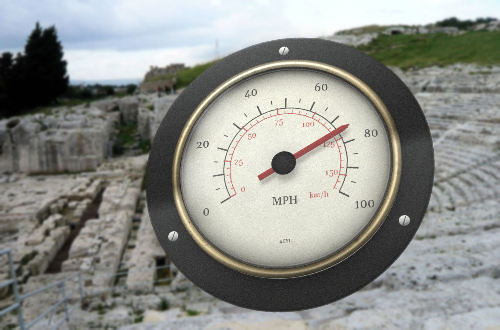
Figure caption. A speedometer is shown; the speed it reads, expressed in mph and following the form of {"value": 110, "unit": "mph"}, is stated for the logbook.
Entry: {"value": 75, "unit": "mph"}
